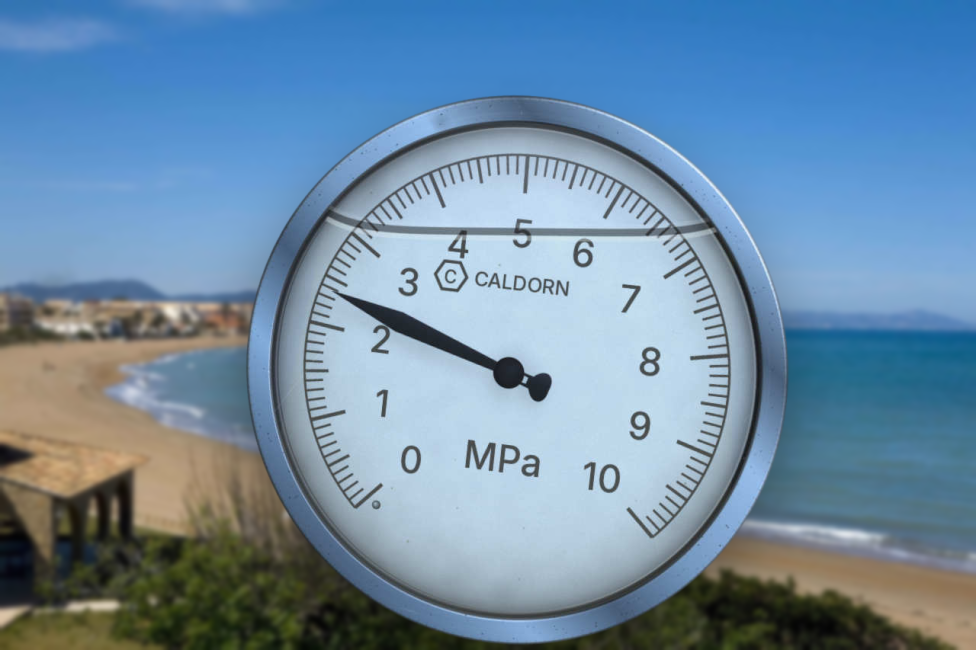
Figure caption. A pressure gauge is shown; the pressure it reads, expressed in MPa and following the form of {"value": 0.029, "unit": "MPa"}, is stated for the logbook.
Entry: {"value": 2.4, "unit": "MPa"}
